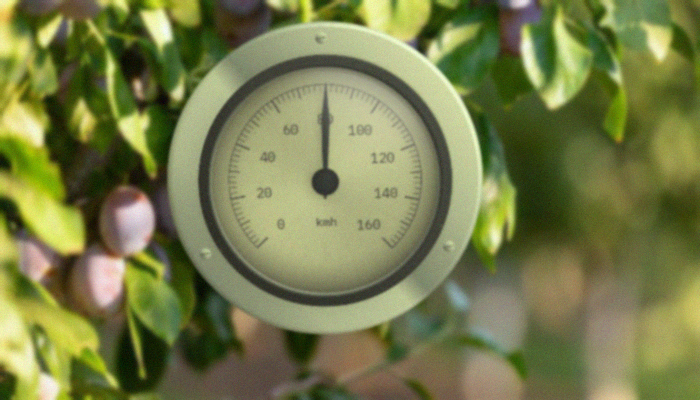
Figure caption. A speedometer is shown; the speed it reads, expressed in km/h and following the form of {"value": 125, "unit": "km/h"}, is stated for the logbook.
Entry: {"value": 80, "unit": "km/h"}
